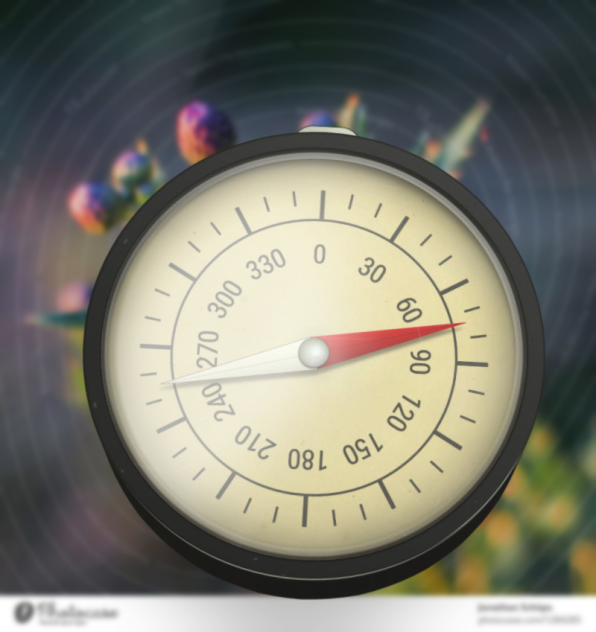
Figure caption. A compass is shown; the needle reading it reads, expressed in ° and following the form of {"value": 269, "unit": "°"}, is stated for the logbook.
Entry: {"value": 75, "unit": "°"}
